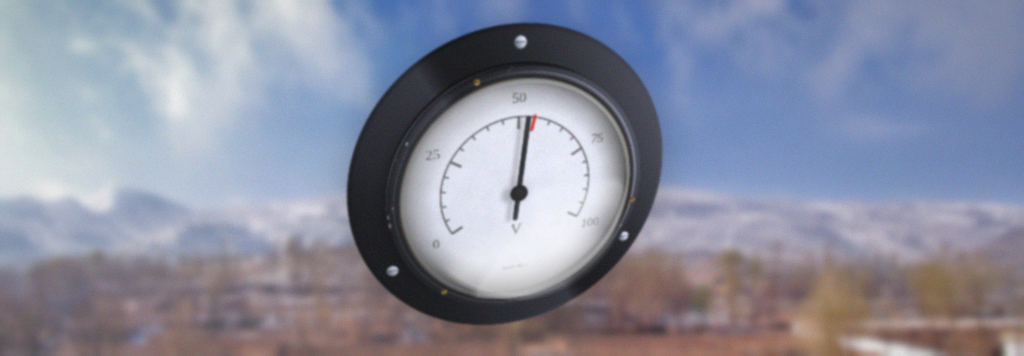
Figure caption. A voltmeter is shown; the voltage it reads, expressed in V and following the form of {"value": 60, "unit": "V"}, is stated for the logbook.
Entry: {"value": 52.5, "unit": "V"}
